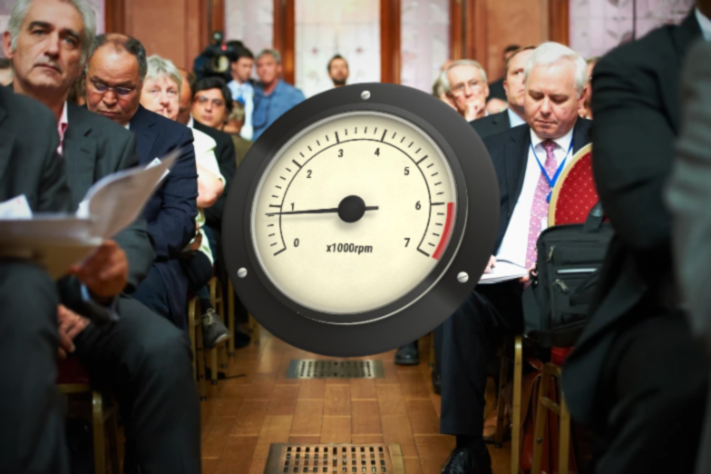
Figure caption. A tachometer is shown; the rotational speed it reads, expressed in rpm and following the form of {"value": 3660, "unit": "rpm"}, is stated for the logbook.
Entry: {"value": 800, "unit": "rpm"}
